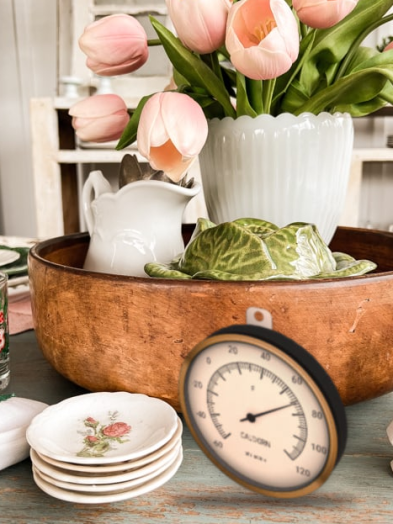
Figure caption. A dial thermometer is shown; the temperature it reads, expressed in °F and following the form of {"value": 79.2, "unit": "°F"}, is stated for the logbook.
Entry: {"value": 70, "unit": "°F"}
